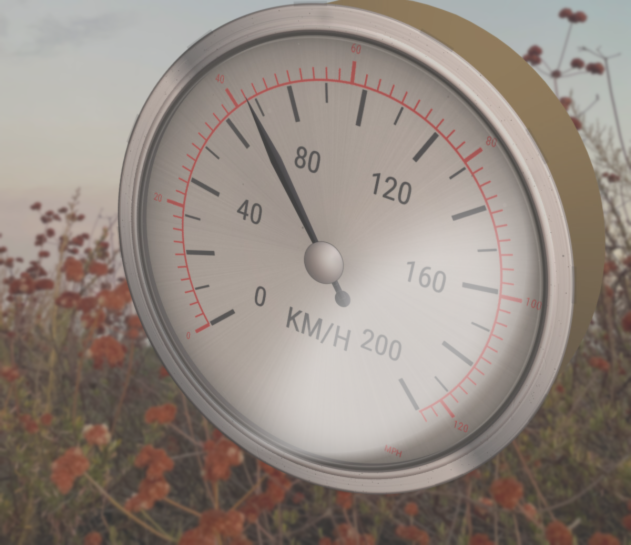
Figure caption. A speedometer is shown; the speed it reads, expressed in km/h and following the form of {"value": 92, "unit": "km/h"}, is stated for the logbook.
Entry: {"value": 70, "unit": "km/h"}
